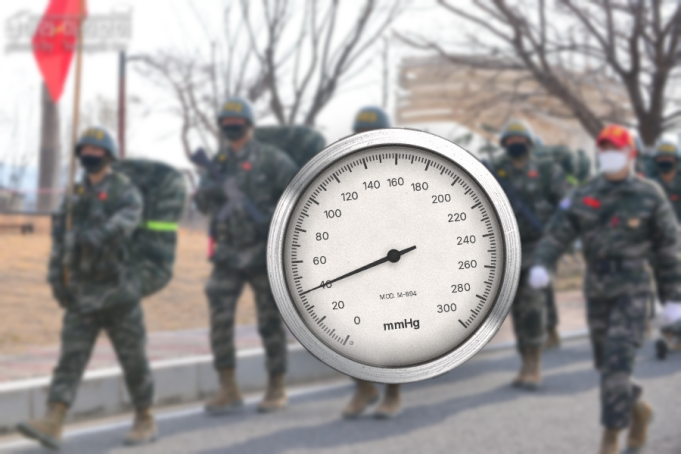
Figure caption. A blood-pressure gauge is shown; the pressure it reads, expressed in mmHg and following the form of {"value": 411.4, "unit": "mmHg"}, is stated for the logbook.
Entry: {"value": 40, "unit": "mmHg"}
